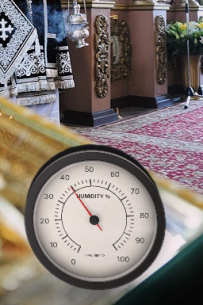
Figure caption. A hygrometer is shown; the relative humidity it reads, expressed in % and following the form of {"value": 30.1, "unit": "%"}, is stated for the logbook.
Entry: {"value": 40, "unit": "%"}
